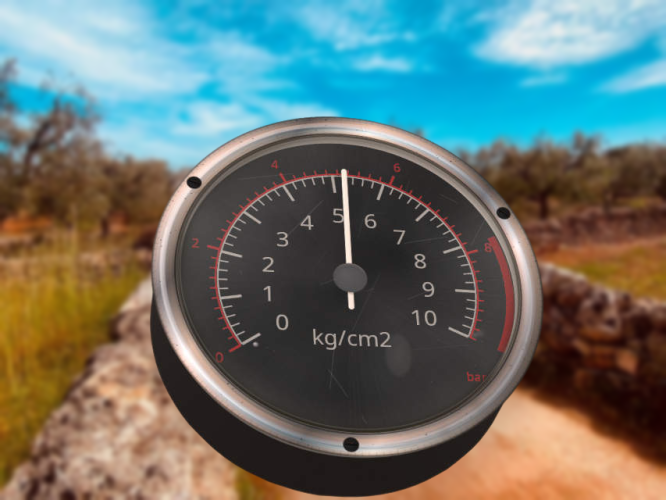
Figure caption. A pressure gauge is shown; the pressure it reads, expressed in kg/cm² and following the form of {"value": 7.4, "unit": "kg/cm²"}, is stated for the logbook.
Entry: {"value": 5.2, "unit": "kg/cm²"}
